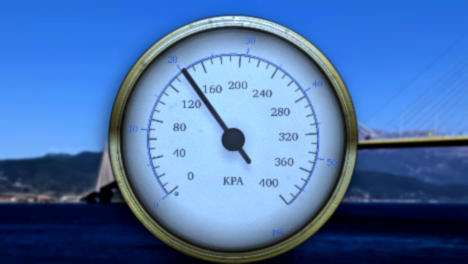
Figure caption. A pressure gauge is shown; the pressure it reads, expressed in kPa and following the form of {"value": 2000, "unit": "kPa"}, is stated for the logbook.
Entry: {"value": 140, "unit": "kPa"}
